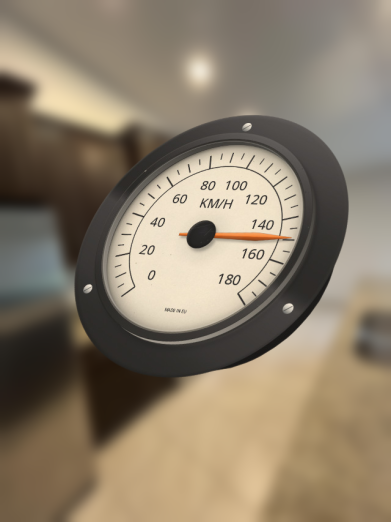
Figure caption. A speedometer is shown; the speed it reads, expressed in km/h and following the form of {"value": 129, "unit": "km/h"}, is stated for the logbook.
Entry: {"value": 150, "unit": "km/h"}
